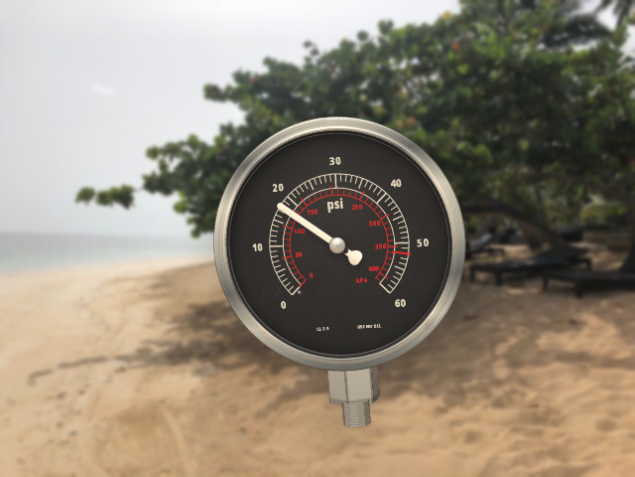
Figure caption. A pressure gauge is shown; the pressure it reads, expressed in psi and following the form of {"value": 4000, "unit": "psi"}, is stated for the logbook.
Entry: {"value": 18, "unit": "psi"}
